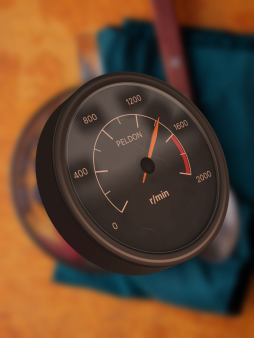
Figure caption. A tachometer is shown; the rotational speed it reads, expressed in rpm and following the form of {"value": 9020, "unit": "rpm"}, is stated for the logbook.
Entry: {"value": 1400, "unit": "rpm"}
